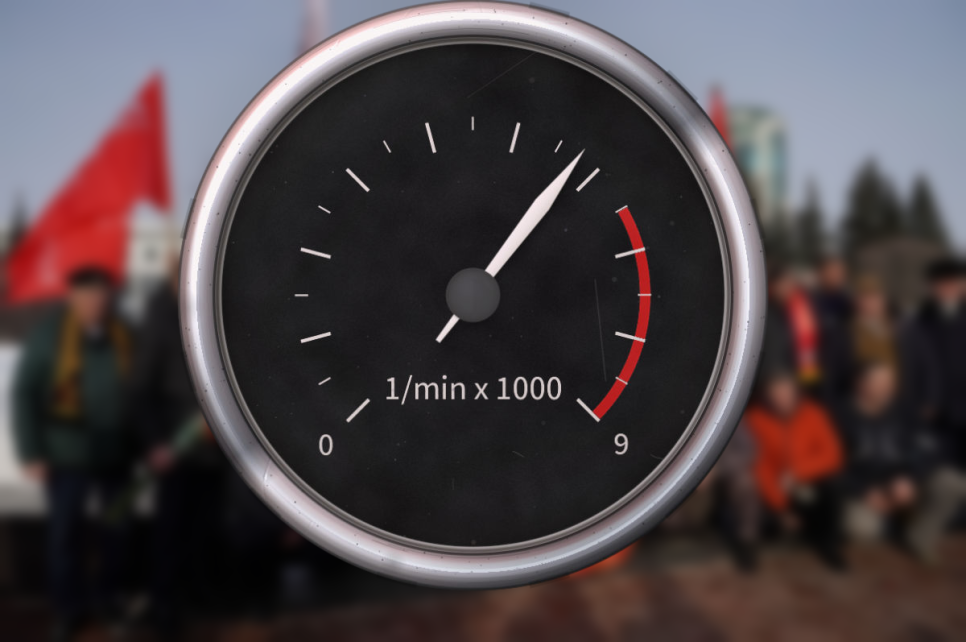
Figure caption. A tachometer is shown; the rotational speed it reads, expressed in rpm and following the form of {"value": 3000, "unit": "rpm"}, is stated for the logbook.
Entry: {"value": 5750, "unit": "rpm"}
